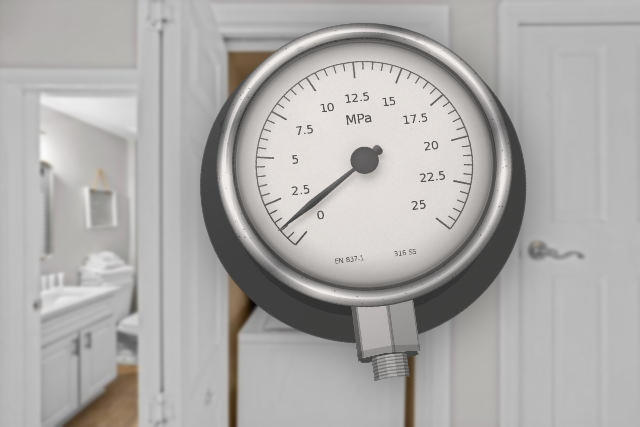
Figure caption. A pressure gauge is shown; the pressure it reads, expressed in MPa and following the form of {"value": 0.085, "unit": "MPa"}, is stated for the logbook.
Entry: {"value": 1, "unit": "MPa"}
